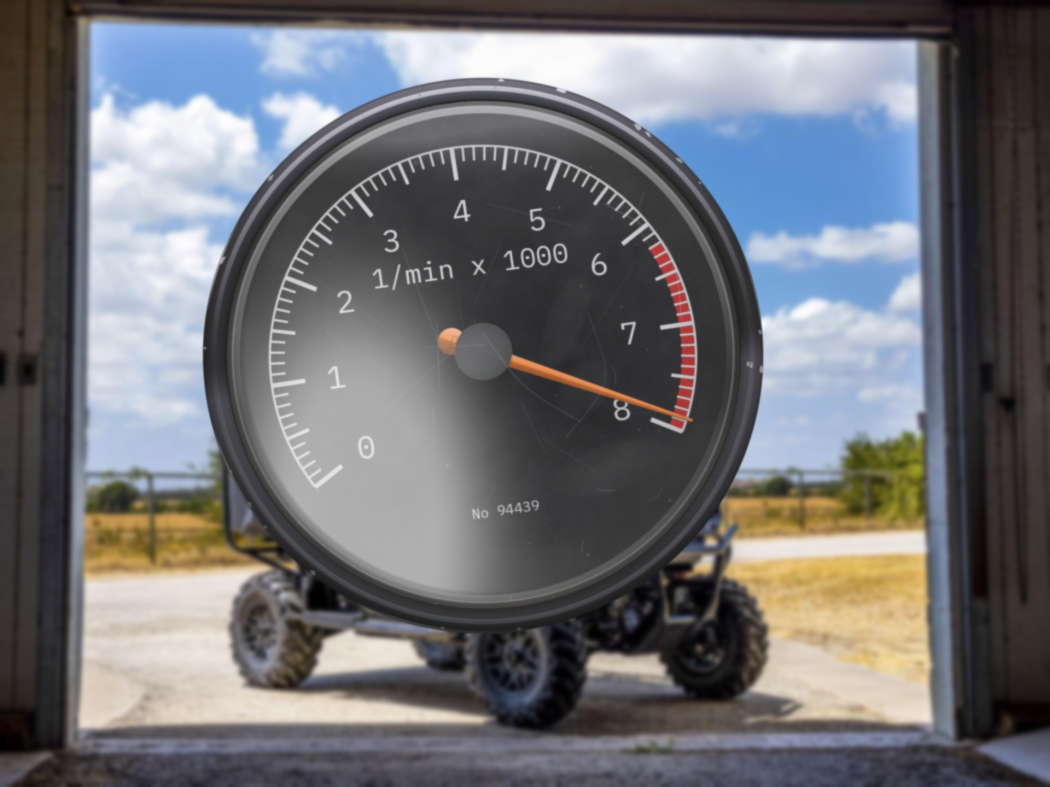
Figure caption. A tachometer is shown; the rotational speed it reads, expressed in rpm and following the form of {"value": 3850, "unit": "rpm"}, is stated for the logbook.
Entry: {"value": 7900, "unit": "rpm"}
